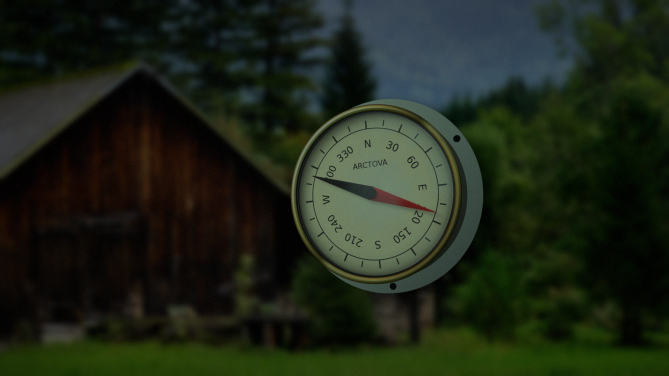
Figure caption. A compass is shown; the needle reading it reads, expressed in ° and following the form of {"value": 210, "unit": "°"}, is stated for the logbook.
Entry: {"value": 112.5, "unit": "°"}
